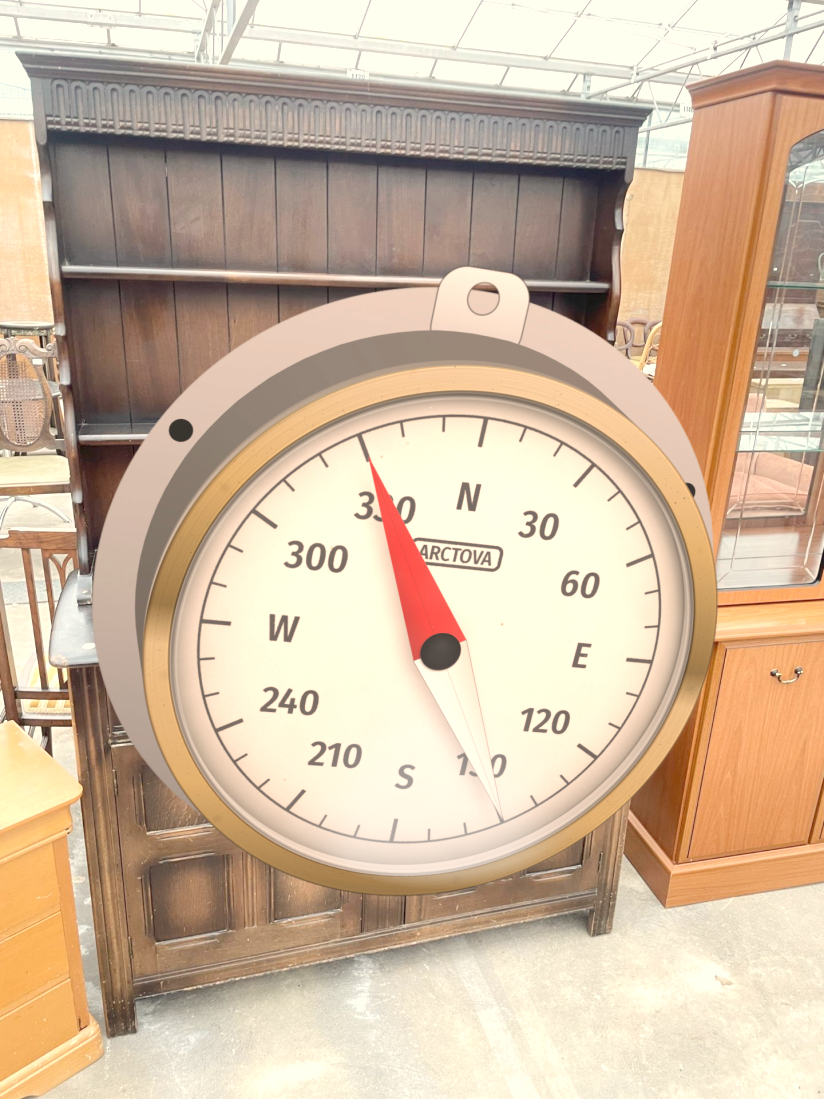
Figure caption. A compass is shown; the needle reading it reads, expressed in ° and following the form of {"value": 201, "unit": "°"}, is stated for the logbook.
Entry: {"value": 330, "unit": "°"}
